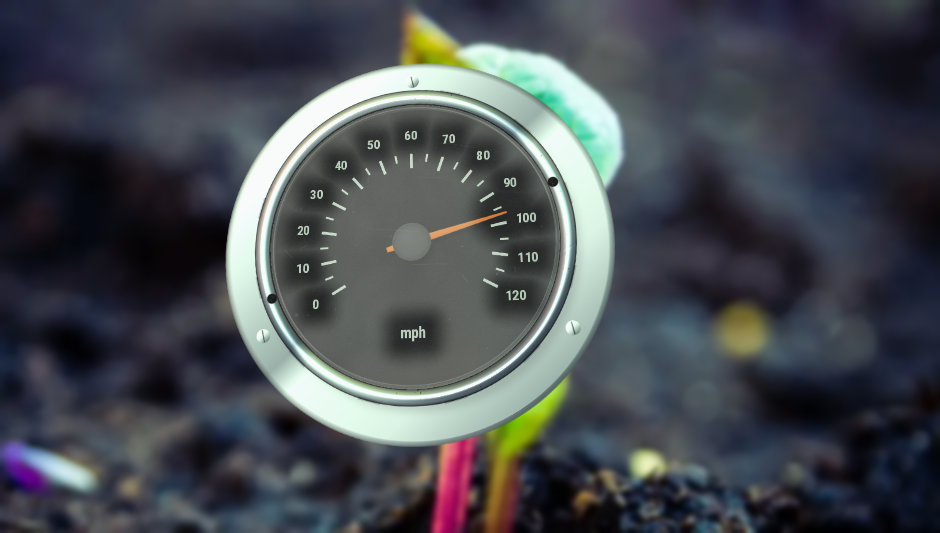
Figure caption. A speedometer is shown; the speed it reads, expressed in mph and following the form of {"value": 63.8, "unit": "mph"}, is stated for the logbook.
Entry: {"value": 97.5, "unit": "mph"}
